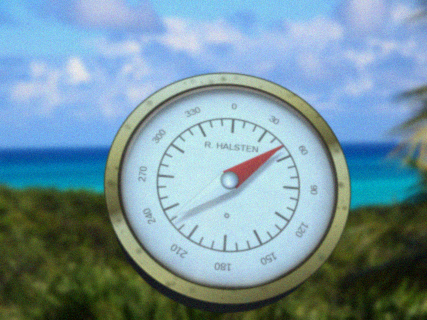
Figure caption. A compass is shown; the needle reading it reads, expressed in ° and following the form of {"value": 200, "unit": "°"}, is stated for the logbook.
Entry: {"value": 50, "unit": "°"}
